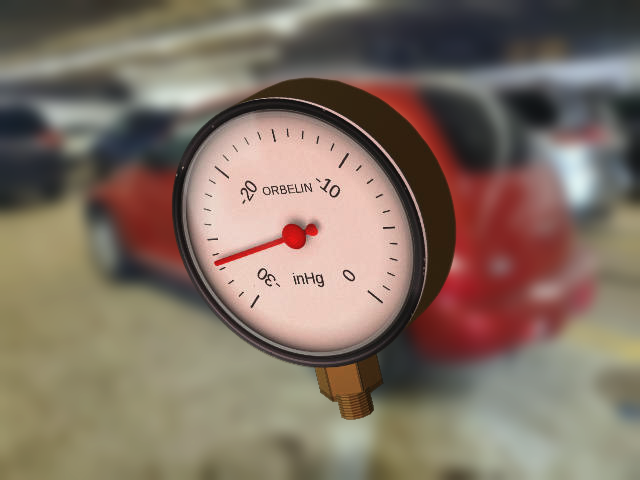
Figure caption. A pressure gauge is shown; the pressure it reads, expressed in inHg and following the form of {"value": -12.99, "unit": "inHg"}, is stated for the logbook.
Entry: {"value": -26.5, "unit": "inHg"}
